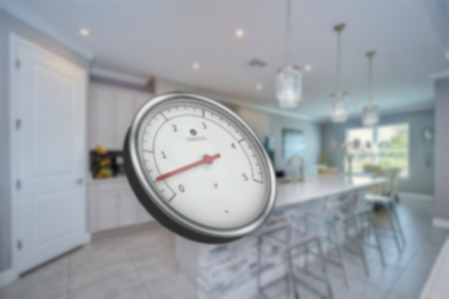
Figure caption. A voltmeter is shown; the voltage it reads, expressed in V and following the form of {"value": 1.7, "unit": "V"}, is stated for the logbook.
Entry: {"value": 0.4, "unit": "V"}
